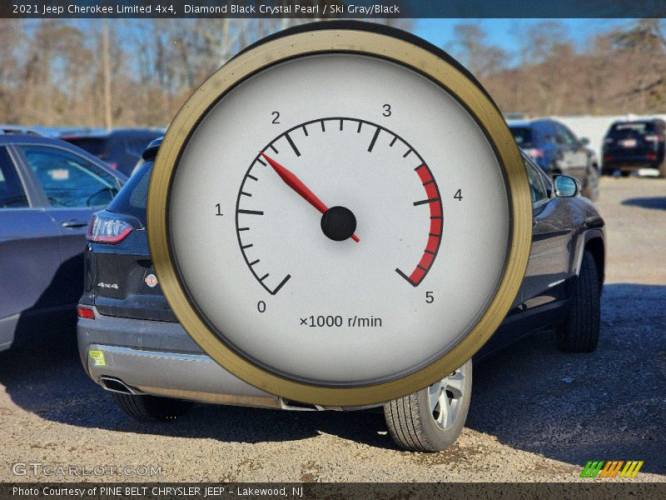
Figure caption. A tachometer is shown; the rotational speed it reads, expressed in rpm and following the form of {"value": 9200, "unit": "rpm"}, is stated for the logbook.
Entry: {"value": 1700, "unit": "rpm"}
